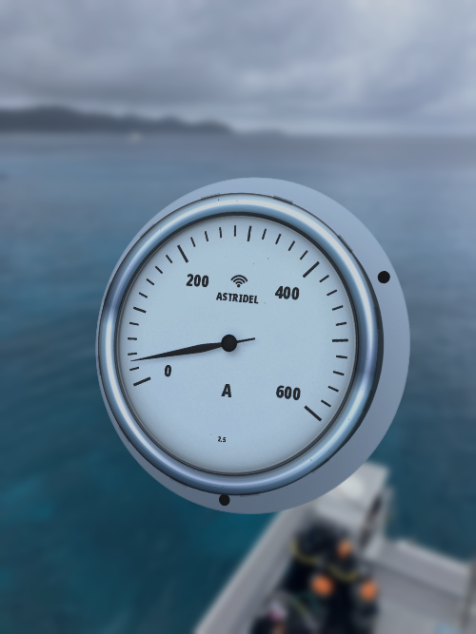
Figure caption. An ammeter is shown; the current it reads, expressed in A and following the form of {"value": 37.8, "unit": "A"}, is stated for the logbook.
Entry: {"value": 30, "unit": "A"}
